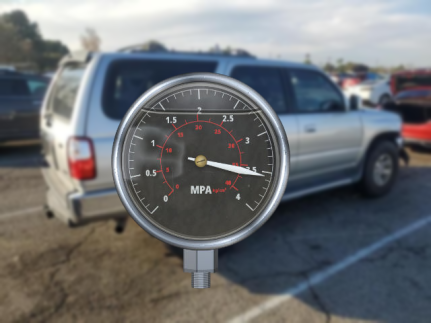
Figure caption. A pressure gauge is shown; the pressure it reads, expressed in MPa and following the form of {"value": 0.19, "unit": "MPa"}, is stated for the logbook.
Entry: {"value": 3.55, "unit": "MPa"}
